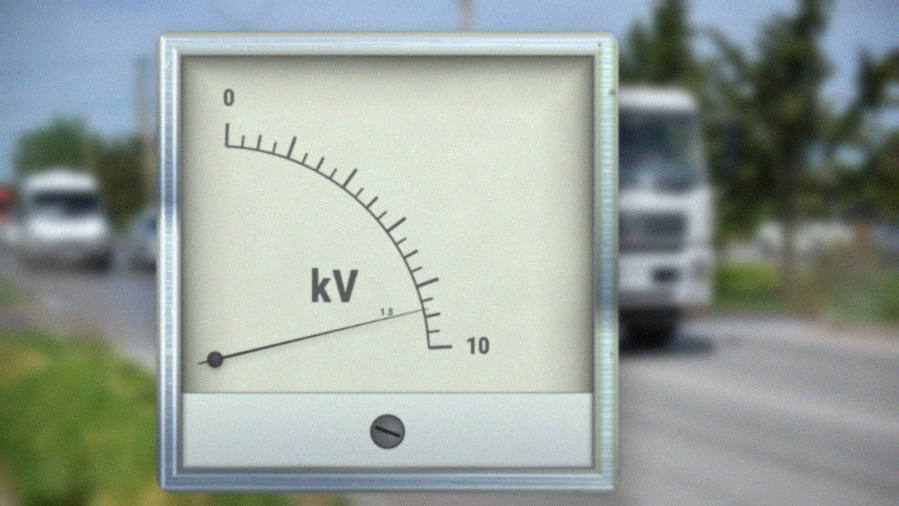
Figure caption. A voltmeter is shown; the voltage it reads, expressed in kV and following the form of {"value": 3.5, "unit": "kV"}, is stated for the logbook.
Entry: {"value": 8.75, "unit": "kV"}
